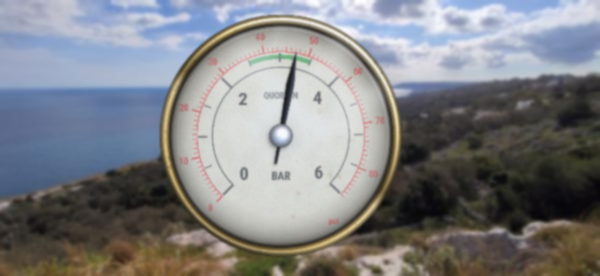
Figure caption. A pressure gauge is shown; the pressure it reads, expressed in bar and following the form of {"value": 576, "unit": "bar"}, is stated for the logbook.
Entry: {"value": 3.25, "unit": "bar"}
